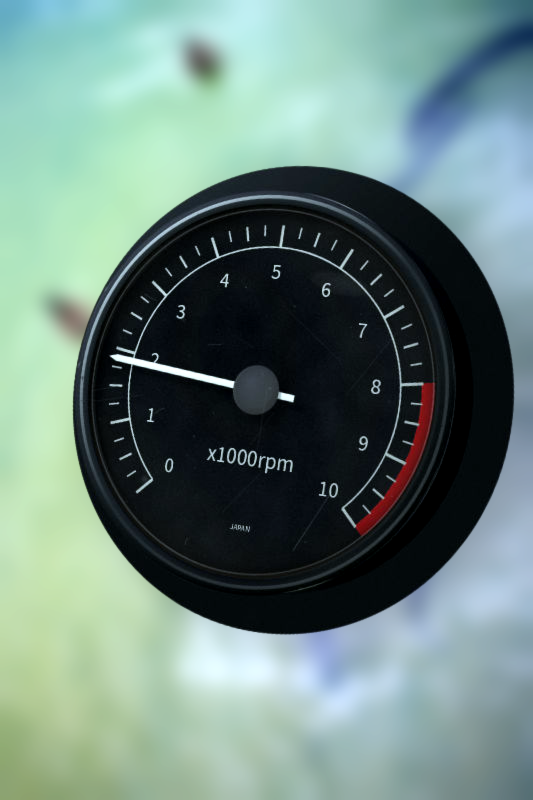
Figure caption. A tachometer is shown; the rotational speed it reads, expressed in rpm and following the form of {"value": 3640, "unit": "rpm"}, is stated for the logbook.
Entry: {"value": 1875, "unit": "rpm"}
